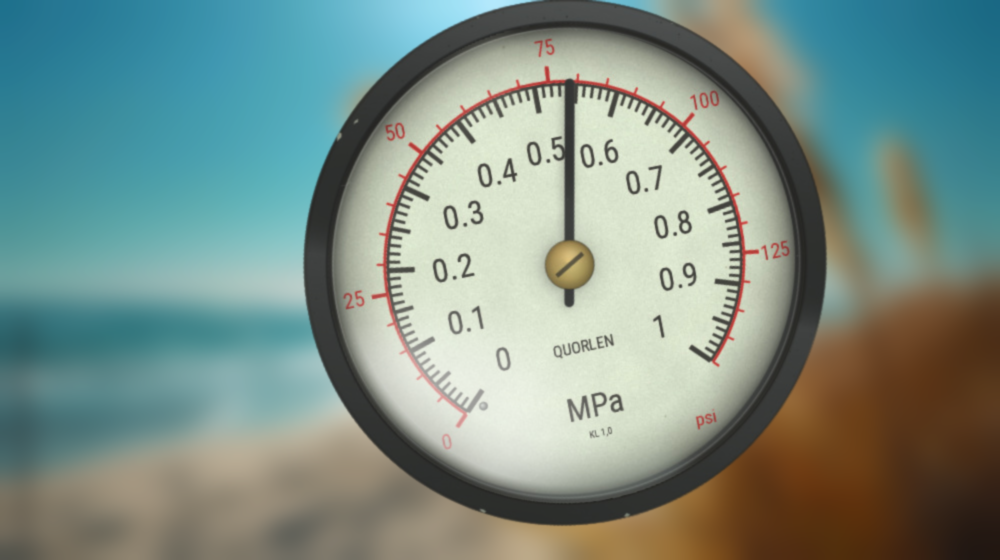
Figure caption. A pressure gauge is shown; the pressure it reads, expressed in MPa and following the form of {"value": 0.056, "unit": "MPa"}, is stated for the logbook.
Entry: {"value": 0.54, "unit": "MPa"}
